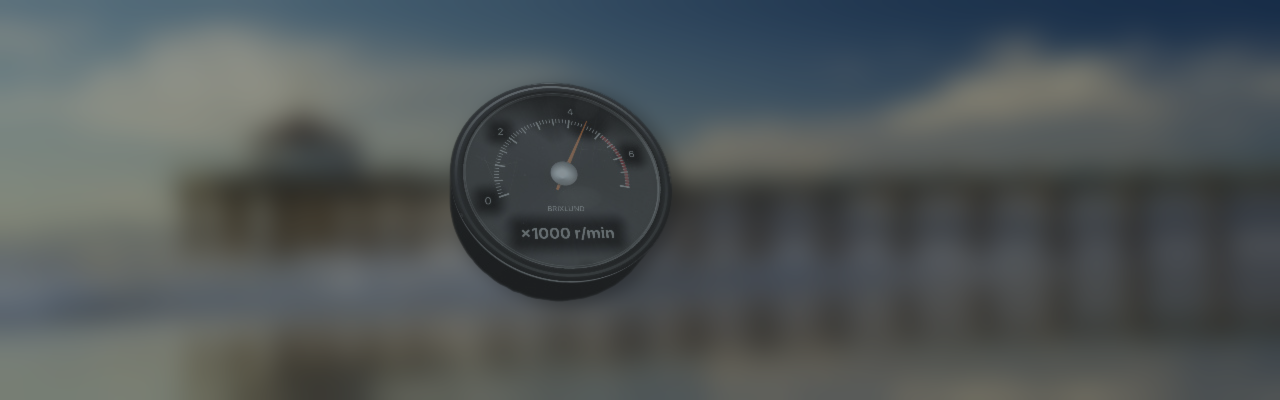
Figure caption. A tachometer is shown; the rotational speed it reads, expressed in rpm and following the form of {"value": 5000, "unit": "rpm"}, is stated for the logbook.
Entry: {"value": 4500, "unit": "rpm"}
